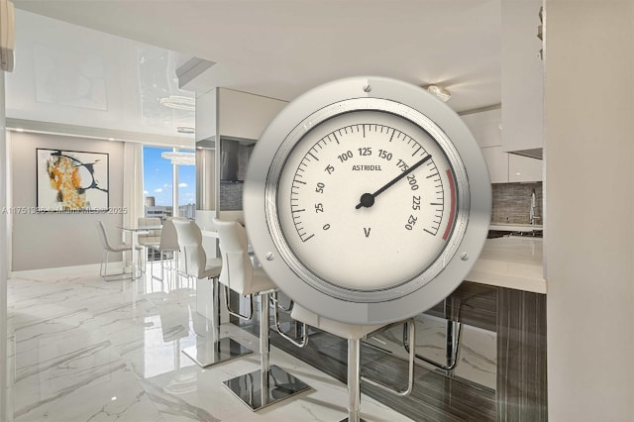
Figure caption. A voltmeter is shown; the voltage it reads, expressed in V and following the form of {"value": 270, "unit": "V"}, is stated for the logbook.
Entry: {"value": 185, "unit": "V"}
